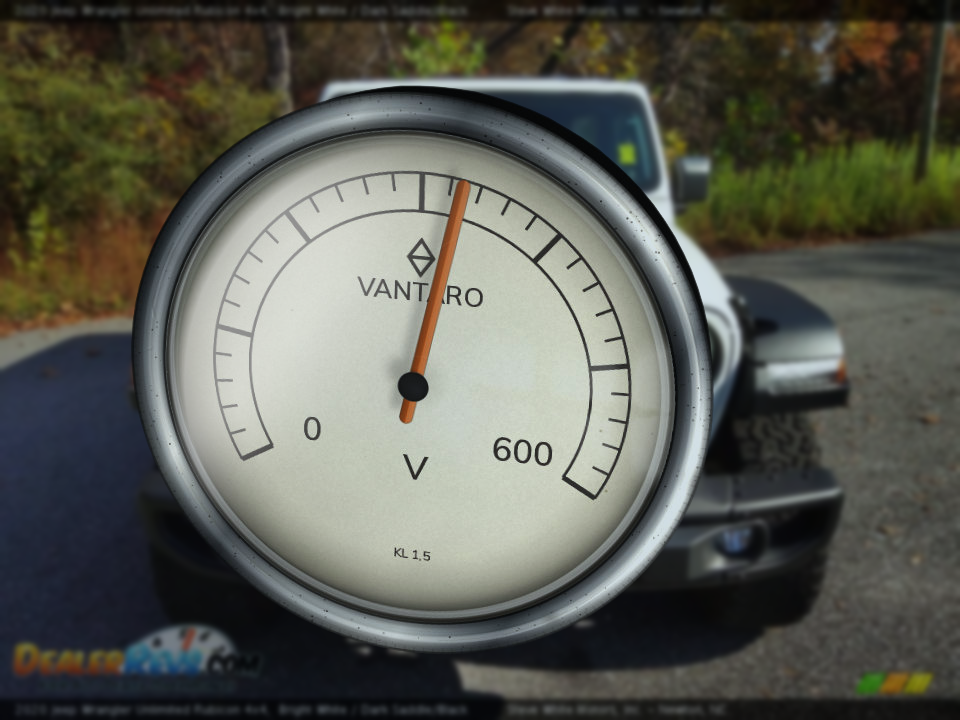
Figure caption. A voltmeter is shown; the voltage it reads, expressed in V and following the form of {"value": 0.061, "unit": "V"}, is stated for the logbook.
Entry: {"value": 330, "unit": "V"}
